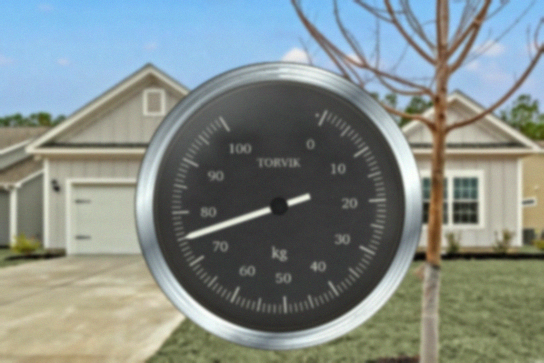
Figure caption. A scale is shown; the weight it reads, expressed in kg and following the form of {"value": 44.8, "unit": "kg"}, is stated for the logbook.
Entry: {"value": 75, "unit": "kg"}
